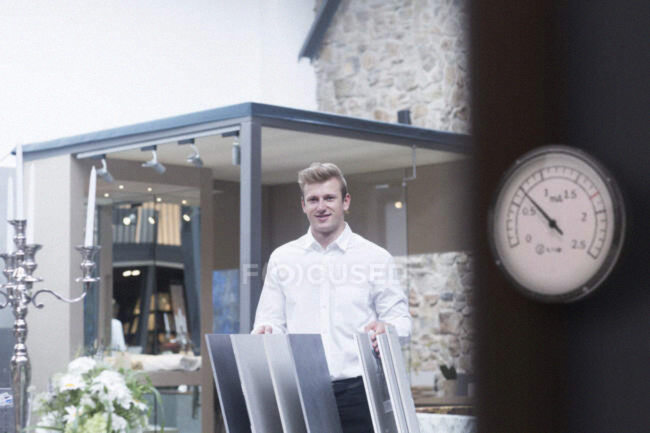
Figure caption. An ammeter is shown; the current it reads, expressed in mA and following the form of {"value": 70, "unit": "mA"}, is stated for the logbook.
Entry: {"value": 0.7, "unit": "mA"}
